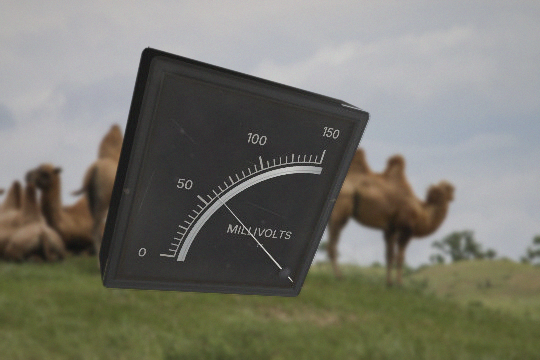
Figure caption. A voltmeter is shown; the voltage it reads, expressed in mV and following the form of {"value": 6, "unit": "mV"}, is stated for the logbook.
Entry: {"value": 60, "unit": "mV"}
